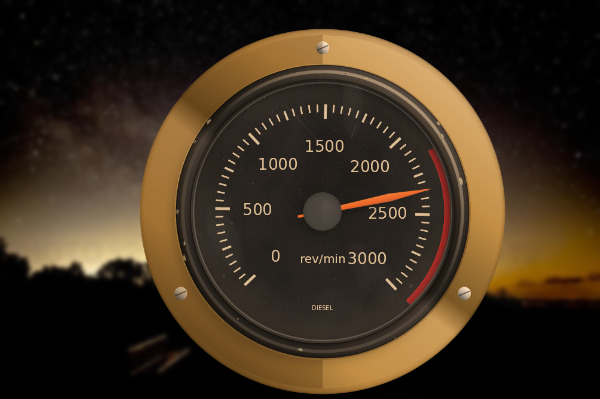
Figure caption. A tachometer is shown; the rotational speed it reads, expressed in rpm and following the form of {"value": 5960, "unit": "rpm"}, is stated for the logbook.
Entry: {"value": 2350, "unit": "rpm"}
